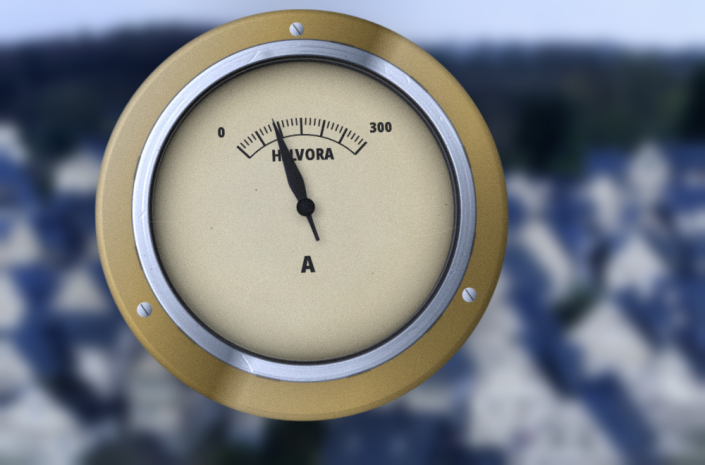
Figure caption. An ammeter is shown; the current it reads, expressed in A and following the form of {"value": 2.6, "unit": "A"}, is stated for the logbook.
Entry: {"value": 90, "unit": "A"}
